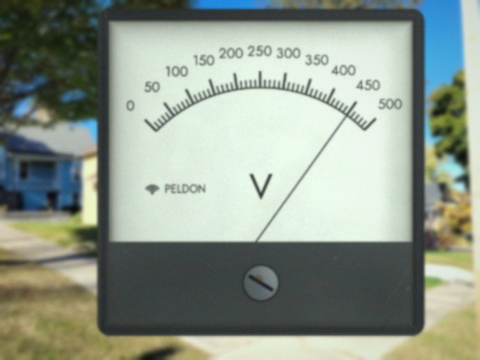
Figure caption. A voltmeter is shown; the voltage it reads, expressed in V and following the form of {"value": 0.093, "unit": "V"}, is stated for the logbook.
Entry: {"value": 450, "unit": "V"}
